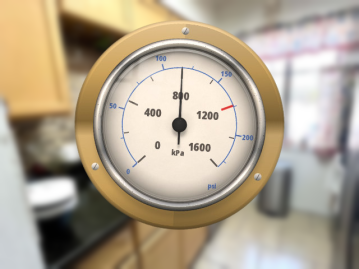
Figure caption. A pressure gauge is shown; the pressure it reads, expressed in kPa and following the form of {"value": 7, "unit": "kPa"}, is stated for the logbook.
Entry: {"value": 800, "unit": "kPa"}
